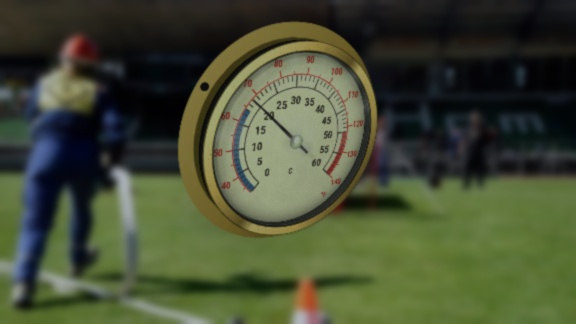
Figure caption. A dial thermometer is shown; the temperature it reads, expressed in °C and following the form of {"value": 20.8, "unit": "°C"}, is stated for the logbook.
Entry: {"value": 20, "unit": "°C"}
